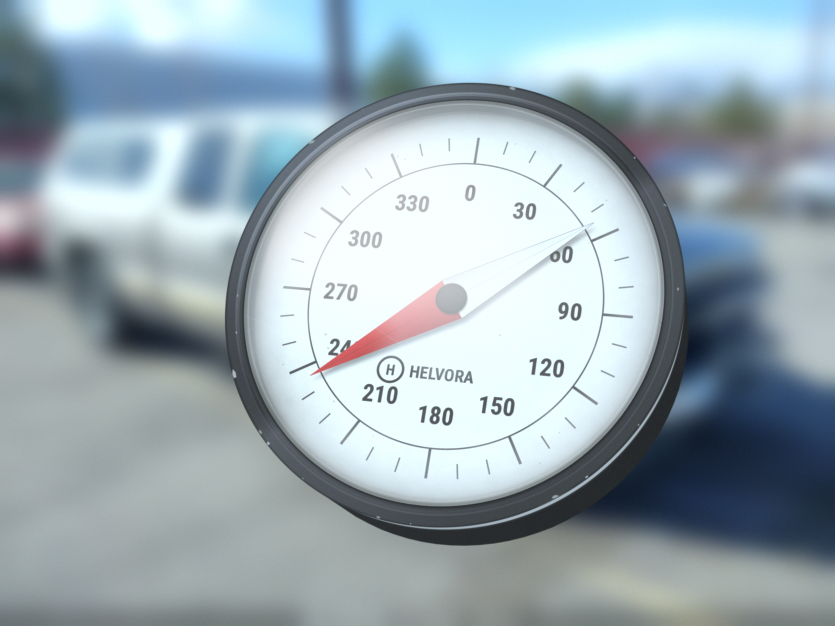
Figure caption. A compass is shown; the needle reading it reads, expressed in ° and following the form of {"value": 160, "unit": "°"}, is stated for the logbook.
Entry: {"value": 235, "unit": "°"}
